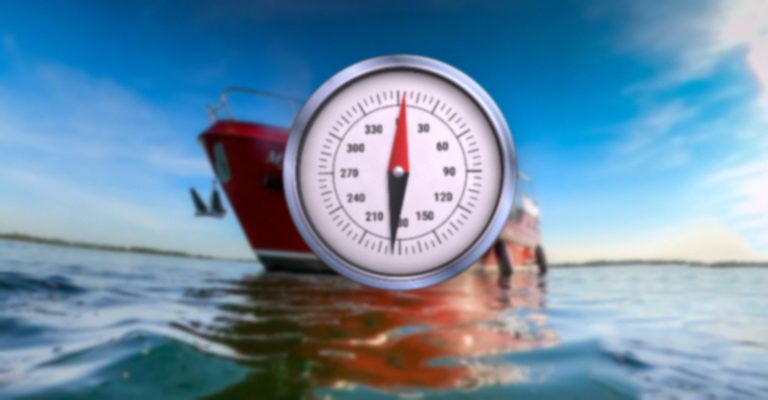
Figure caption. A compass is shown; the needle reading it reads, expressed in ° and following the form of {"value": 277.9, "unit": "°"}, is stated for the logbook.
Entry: {"value": 5, "unit": "°"}
